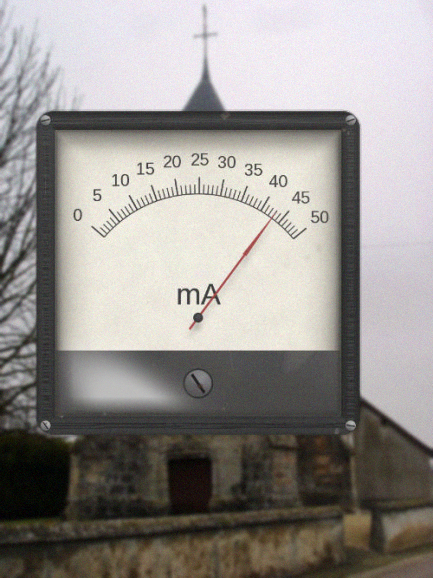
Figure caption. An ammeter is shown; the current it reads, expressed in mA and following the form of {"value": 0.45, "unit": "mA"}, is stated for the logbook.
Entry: {"value": 43, "unit": "mA"}
